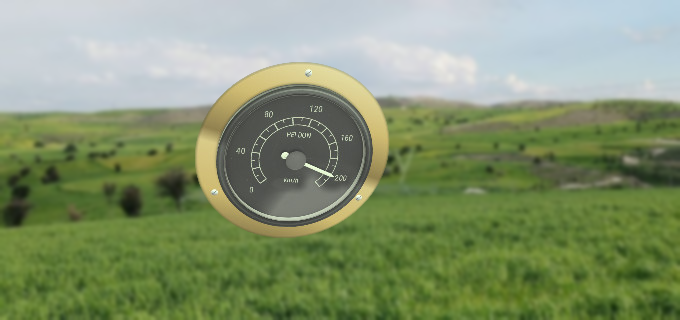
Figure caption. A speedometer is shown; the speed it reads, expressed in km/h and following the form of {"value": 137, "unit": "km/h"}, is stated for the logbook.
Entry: {"value": 200, "unit": "km/h"}
